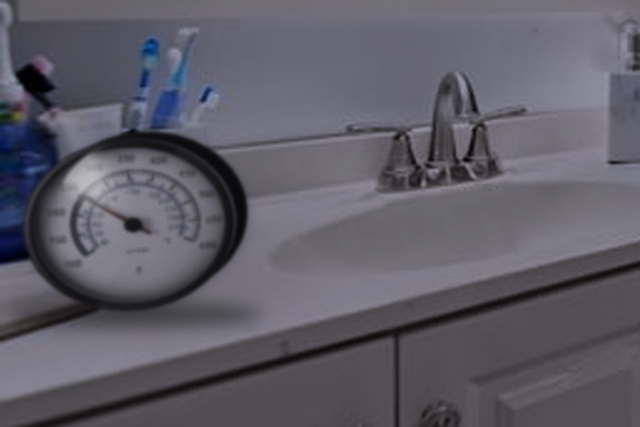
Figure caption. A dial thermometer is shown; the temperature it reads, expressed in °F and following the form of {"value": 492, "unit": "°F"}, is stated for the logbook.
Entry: {"value": 250, "unit": "°F"}
